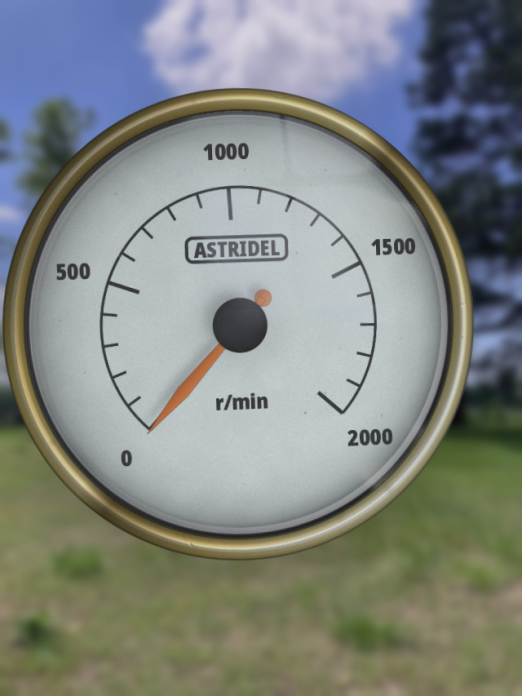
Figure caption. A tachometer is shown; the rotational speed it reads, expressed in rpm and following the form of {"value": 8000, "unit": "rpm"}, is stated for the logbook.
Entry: {"value": 0, "unit": "rpm"}
